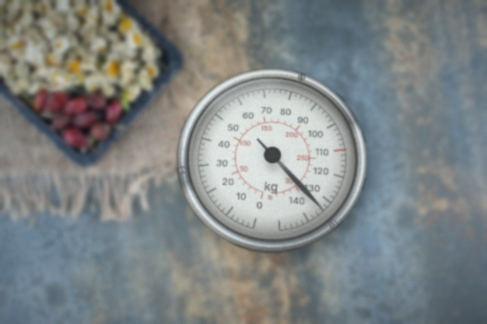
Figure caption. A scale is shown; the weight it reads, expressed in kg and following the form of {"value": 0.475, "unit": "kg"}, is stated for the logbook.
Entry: {"value": 134, "unit": "kg"}
